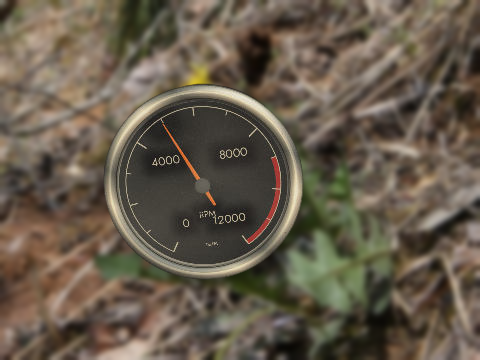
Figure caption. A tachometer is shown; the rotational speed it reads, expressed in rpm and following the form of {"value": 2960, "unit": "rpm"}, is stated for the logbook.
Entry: {"value": 5000, "unit": "rpm"}
